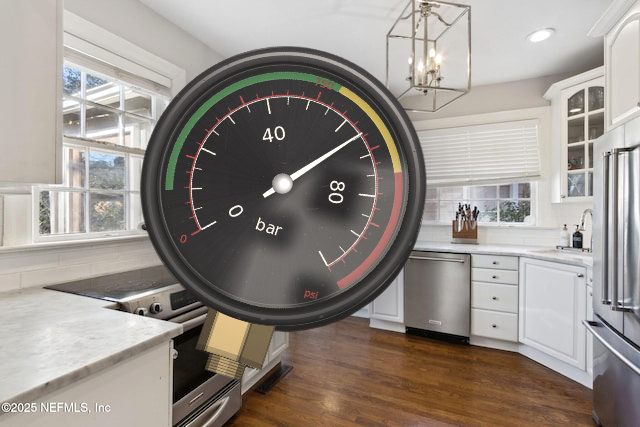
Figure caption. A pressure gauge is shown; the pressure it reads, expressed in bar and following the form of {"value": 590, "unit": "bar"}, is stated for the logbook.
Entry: {"value": 65, "unit": "bar"}
